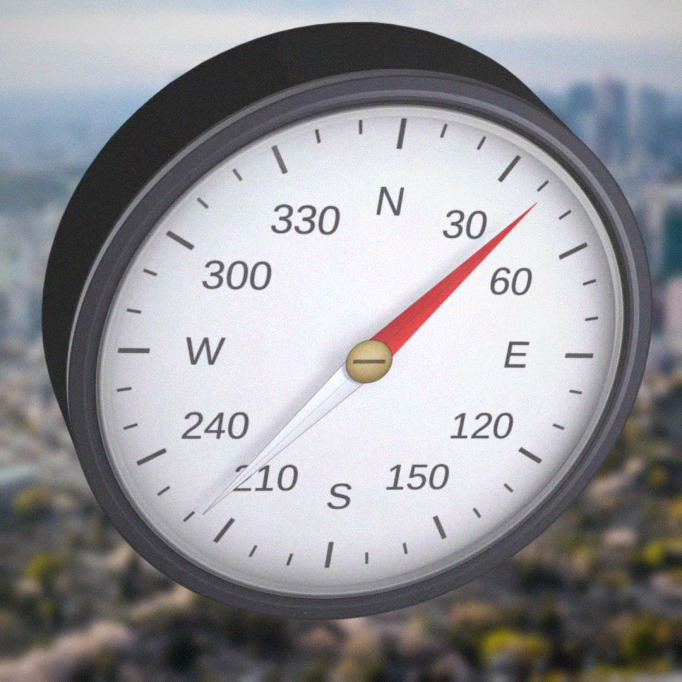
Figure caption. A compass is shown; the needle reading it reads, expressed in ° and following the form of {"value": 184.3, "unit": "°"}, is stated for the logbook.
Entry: {"value": 40, "unit": "°"}
